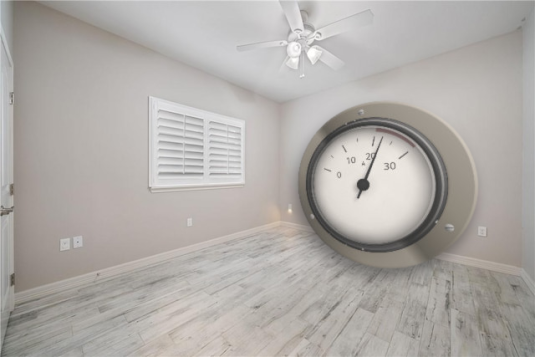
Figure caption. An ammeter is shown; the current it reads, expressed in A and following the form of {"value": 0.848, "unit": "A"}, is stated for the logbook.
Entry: {"value": 22.5, "unit": "A"}
